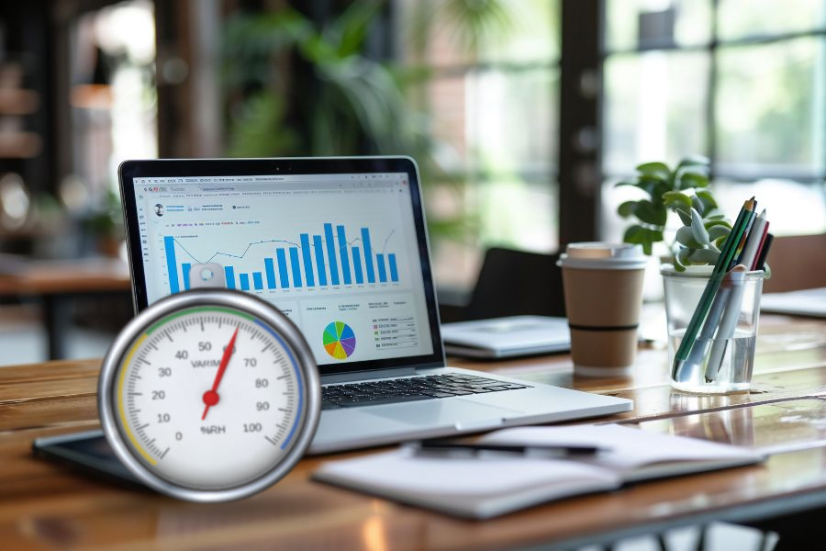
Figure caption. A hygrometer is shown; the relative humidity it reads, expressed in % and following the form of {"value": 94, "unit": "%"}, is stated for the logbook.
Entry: {"value": 60, "unit": "%"}
